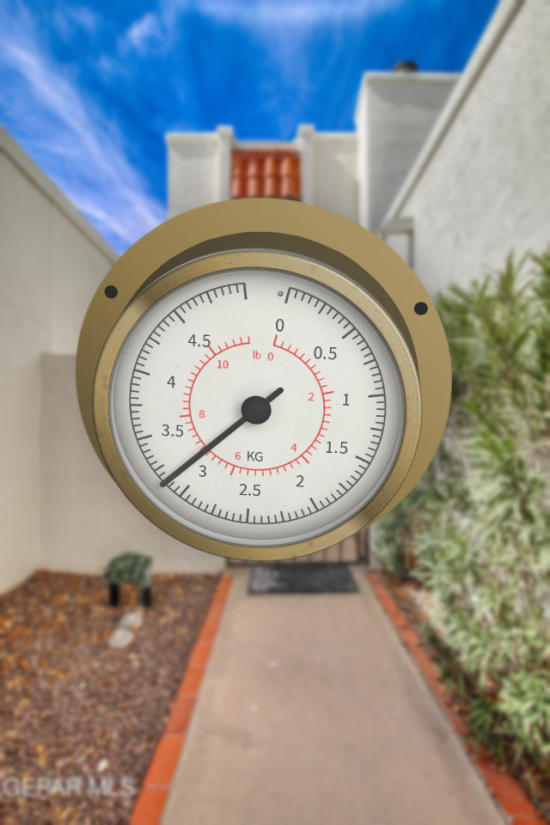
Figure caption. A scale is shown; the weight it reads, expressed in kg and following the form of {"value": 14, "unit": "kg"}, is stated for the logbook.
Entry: {"value": 3.15, "unit": "kg"}
